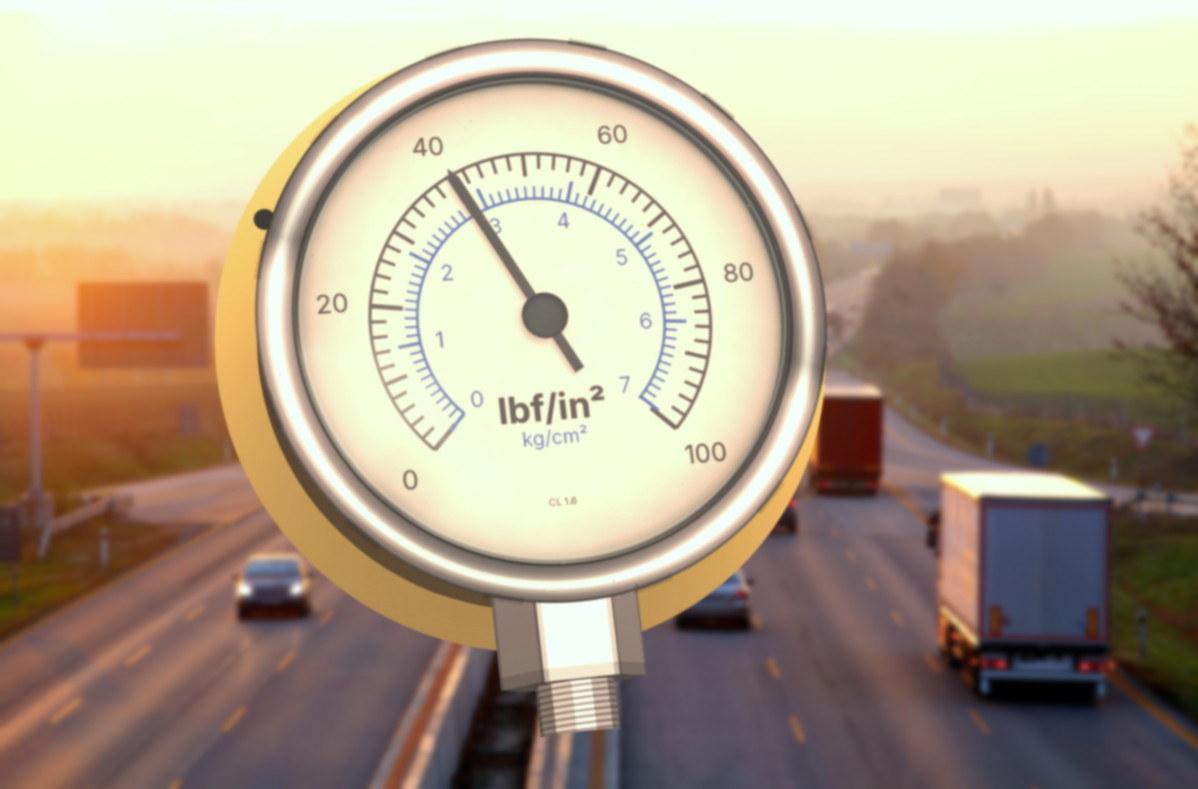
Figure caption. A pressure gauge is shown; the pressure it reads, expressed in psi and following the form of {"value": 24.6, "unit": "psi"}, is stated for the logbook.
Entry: {"value": 40, "unit": "psi"}
